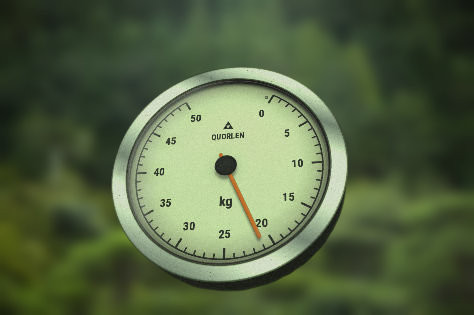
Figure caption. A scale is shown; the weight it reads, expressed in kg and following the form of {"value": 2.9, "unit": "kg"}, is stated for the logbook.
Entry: {"value": 21, "unit": "kg"}
